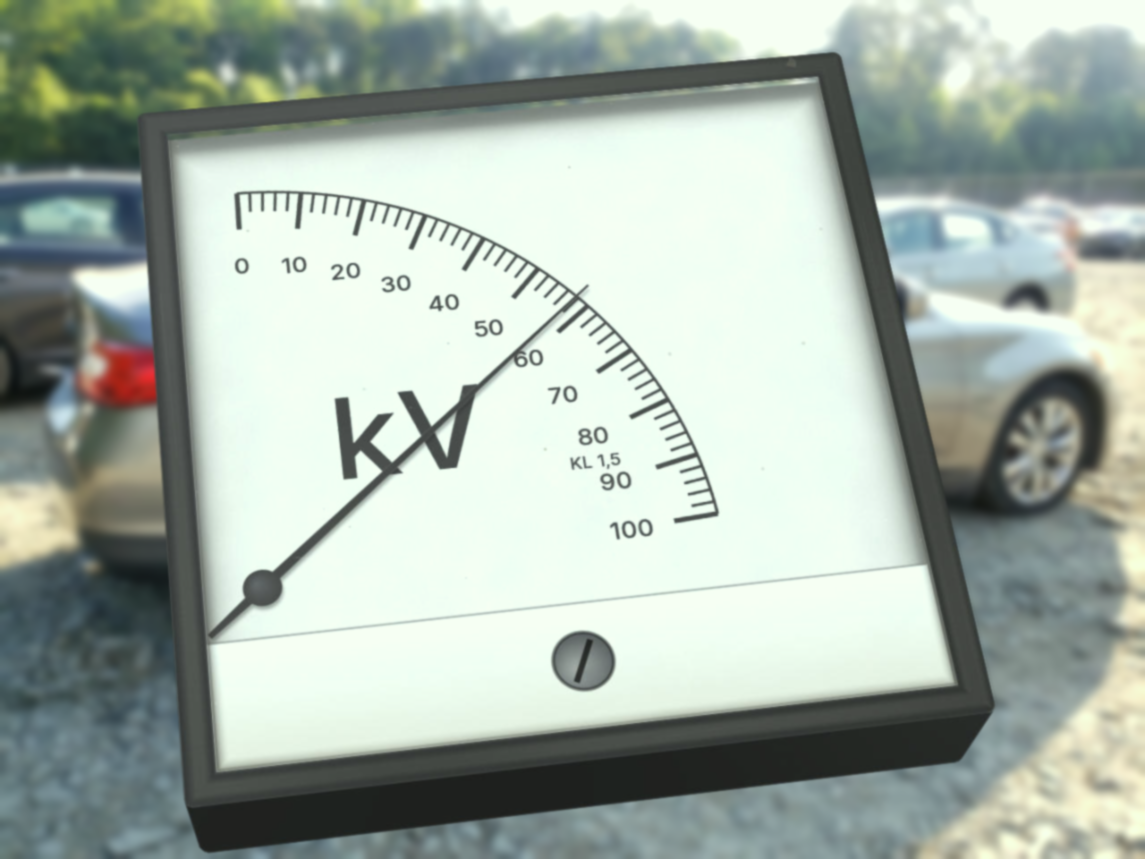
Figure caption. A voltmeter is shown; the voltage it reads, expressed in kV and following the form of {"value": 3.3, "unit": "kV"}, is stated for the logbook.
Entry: {"value": 58, "unit": "kV"}
